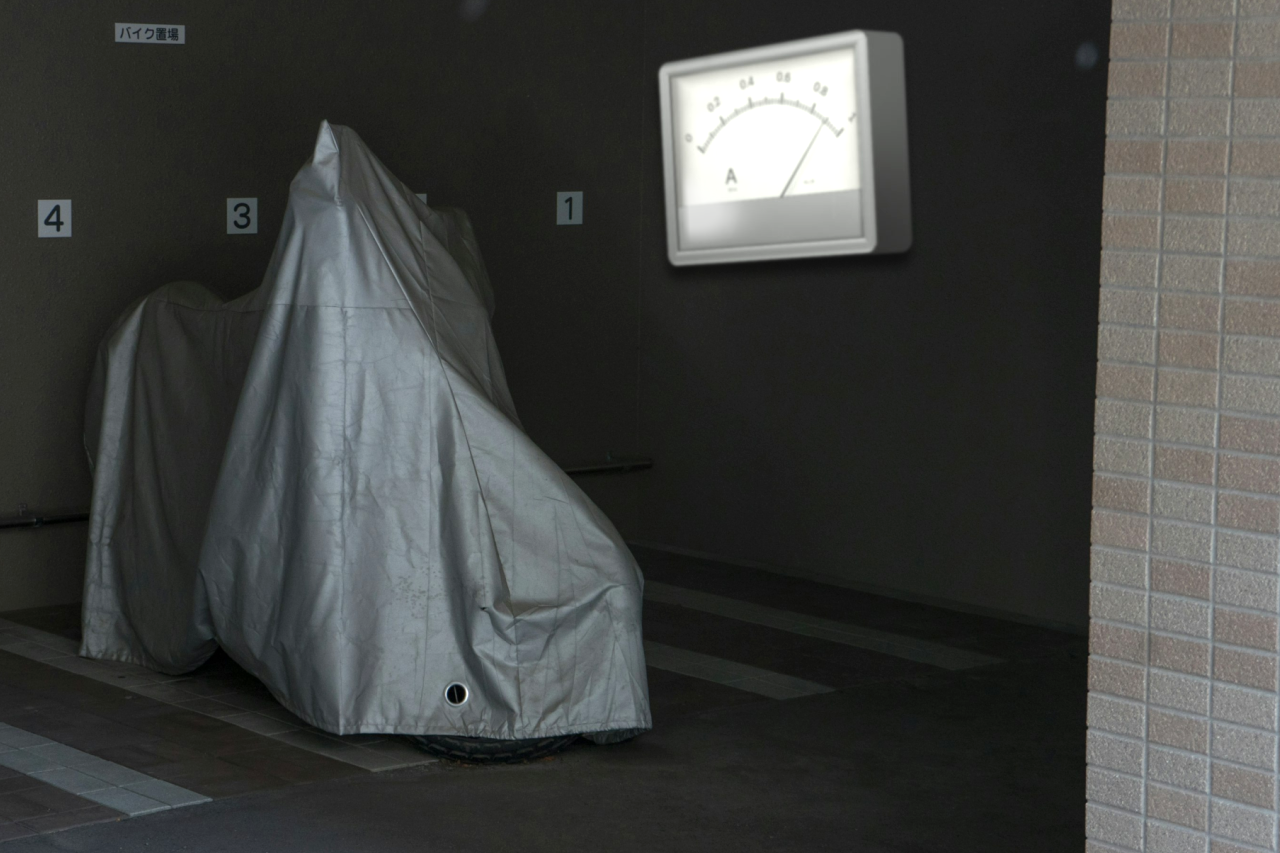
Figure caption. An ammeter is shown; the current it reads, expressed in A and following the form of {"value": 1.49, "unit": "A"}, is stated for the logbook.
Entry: {"value": 0.9, "unit": "A"}
